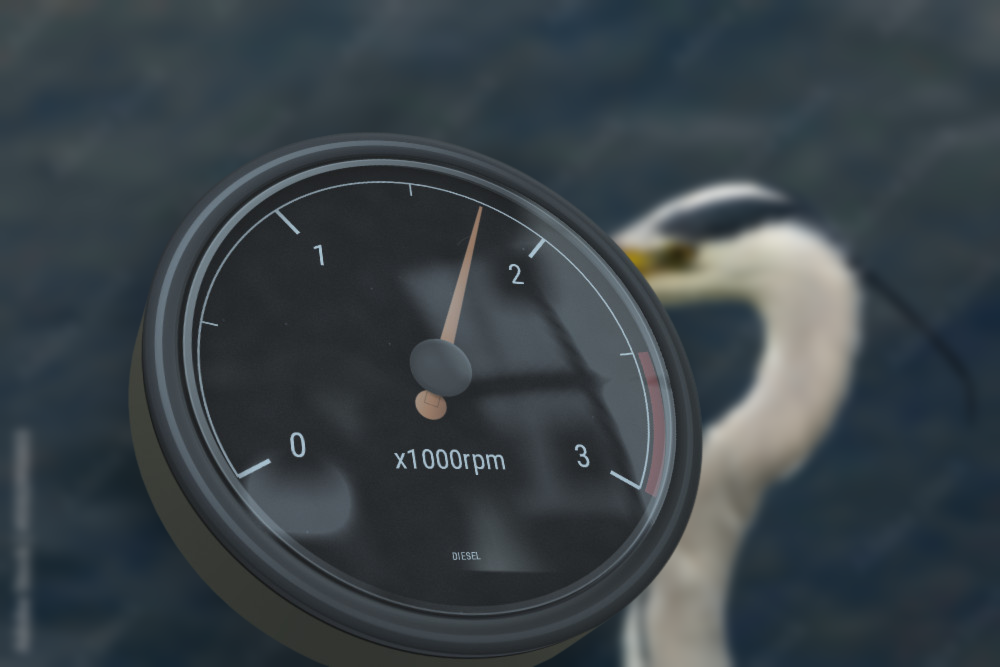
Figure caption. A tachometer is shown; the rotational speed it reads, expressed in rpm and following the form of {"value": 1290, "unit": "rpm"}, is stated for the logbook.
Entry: {"value": 1750, "unit": "rpm"}
